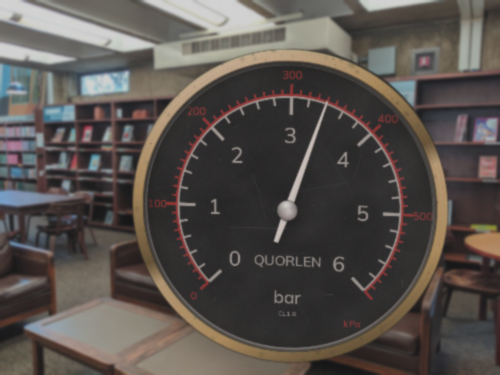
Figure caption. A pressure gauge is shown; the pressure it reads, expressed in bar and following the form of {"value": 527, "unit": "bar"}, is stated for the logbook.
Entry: {"value": 3.4, "unit": "bar"}
